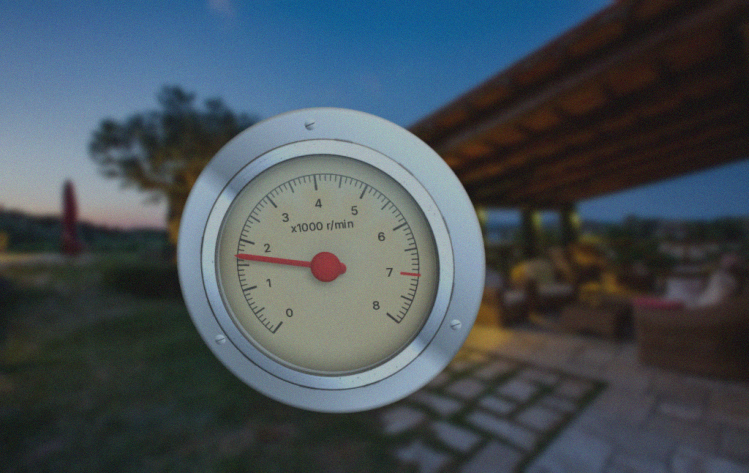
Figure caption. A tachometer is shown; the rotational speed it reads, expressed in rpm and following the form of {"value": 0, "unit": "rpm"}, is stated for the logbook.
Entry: {"value": 1700, "unit": "rpm"}
